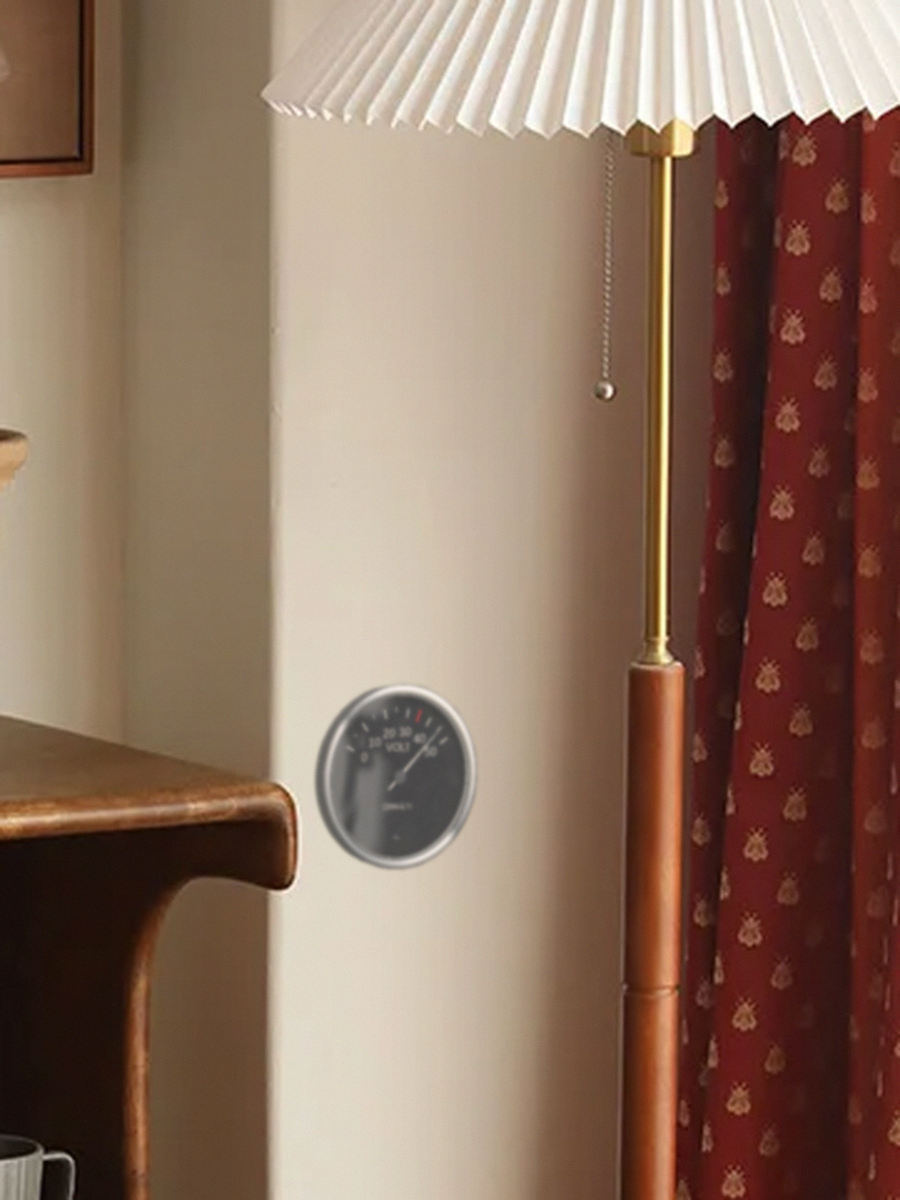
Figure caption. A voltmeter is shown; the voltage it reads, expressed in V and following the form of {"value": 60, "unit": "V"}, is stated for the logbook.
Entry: {"value": 45, "unit": "V"}
